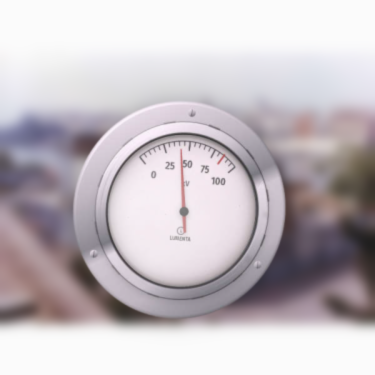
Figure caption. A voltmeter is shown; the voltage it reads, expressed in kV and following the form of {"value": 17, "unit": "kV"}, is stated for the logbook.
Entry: {"value": 40, "unit": "kV"}
